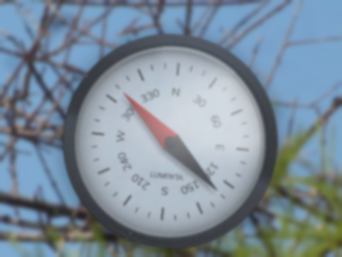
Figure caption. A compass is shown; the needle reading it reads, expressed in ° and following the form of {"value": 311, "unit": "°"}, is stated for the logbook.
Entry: {"value": 310, "unit": "°"}
